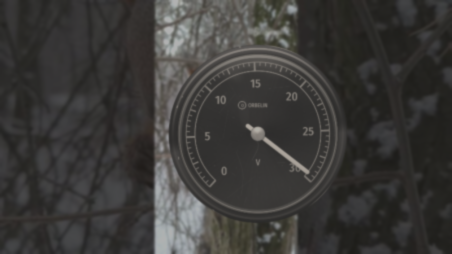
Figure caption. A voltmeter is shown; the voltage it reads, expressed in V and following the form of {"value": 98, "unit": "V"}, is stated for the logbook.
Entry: {"value": 29.5, "unit": "V"}
